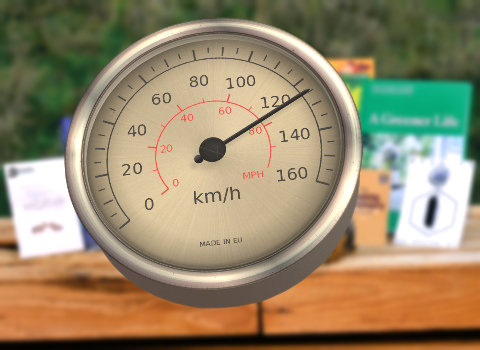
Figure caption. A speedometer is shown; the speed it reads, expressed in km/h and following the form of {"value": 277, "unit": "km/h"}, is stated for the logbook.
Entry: {"value": 125, "unit": "km/h"}
